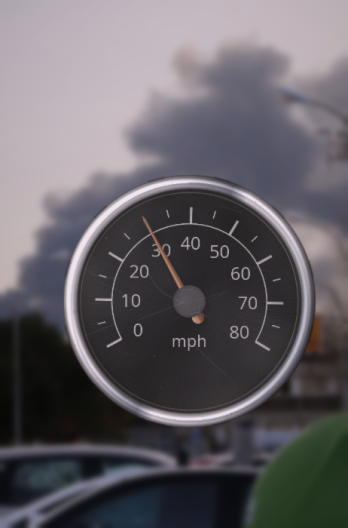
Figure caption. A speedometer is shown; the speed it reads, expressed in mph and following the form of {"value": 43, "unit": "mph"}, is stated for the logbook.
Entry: {"value": 30, "unit": "mph"}
